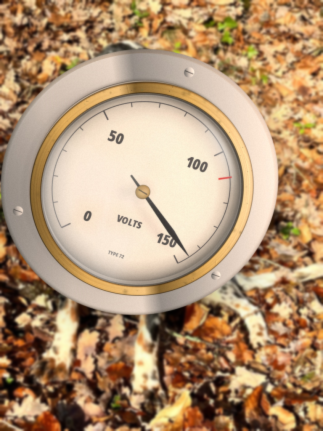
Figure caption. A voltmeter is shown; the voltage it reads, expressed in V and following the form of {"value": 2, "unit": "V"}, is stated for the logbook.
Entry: {"value": 145, "unit": "V"}
